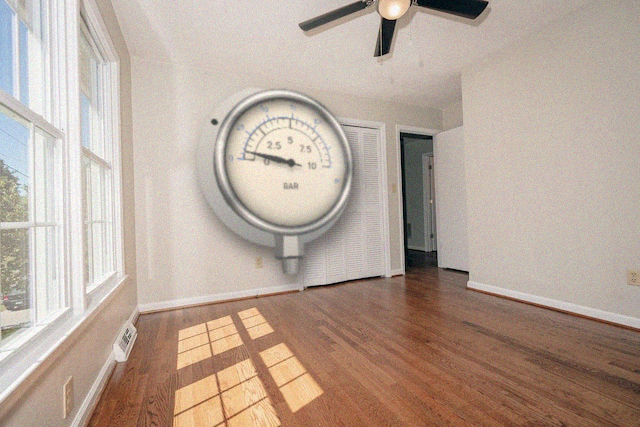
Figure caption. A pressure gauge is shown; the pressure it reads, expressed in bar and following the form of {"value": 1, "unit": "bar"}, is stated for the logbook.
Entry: {"value": 0.5, "unit": "bar"}
